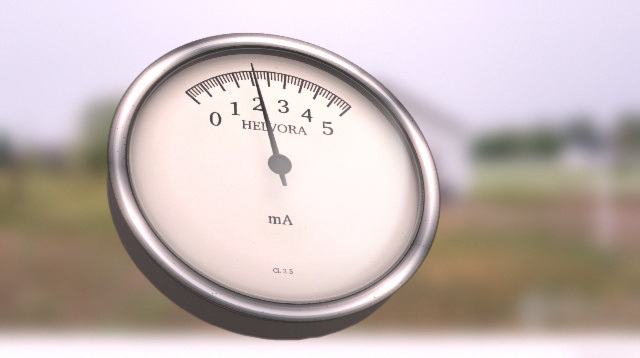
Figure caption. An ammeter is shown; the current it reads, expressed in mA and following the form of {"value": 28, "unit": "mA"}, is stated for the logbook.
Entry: {"value": 2, "unit": "mA"}
